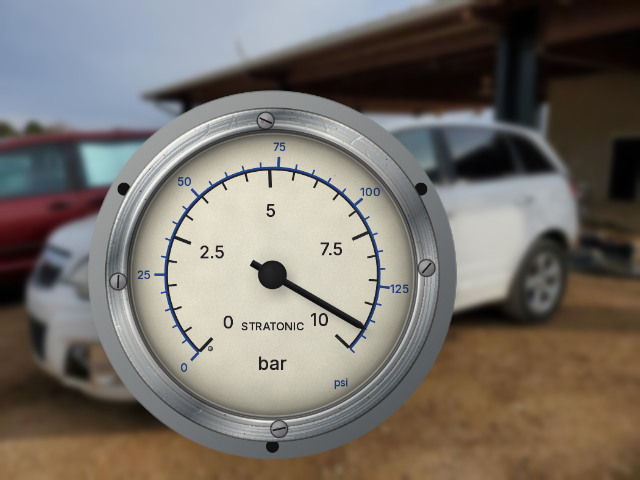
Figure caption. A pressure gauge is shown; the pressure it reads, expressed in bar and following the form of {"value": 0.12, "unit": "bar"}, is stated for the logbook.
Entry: {"value": 9.5, "unit": "bar"}
